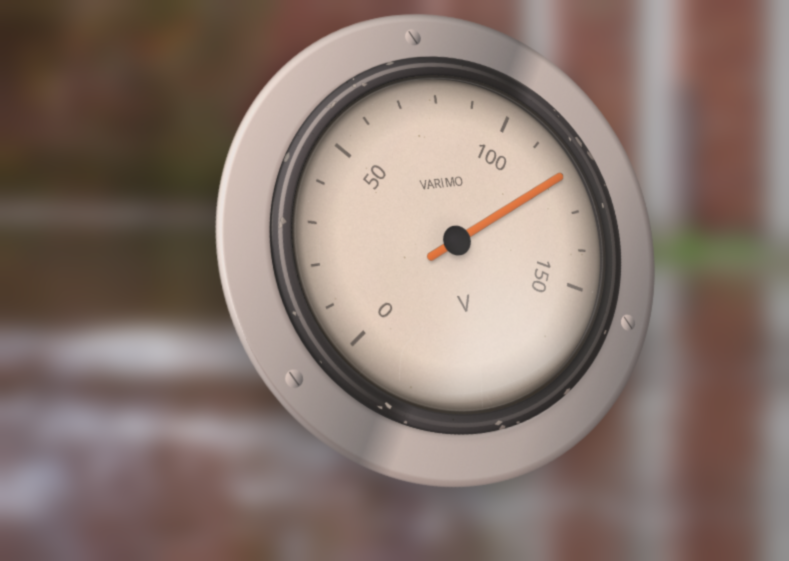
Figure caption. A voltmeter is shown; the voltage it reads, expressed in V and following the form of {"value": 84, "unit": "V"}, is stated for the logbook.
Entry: {"value": 120, "unit": "V"}
